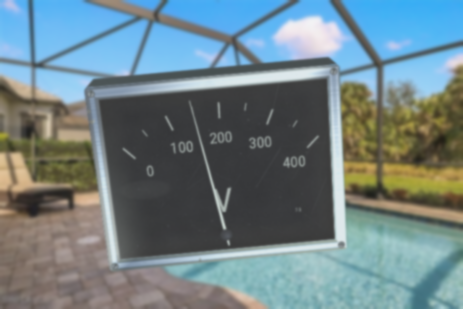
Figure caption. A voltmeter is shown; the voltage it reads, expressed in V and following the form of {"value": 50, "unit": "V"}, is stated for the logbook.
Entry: {"value": 150, "unit": "V"}
